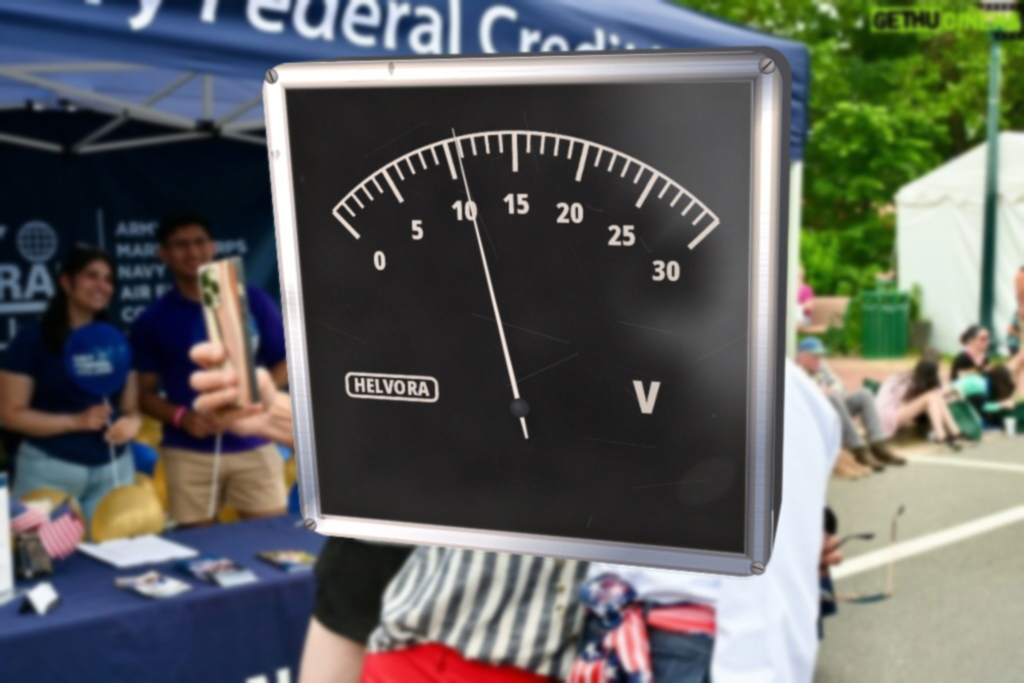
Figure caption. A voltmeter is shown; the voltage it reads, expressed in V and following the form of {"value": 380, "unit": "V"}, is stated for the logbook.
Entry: {"value": 11, "unit": "V"}
